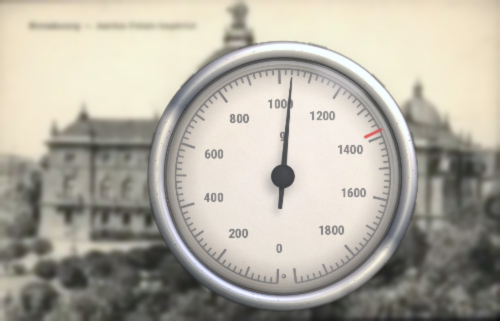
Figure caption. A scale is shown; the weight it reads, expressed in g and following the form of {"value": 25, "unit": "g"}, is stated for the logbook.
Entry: {"value": 1040, "unit": "g"}
